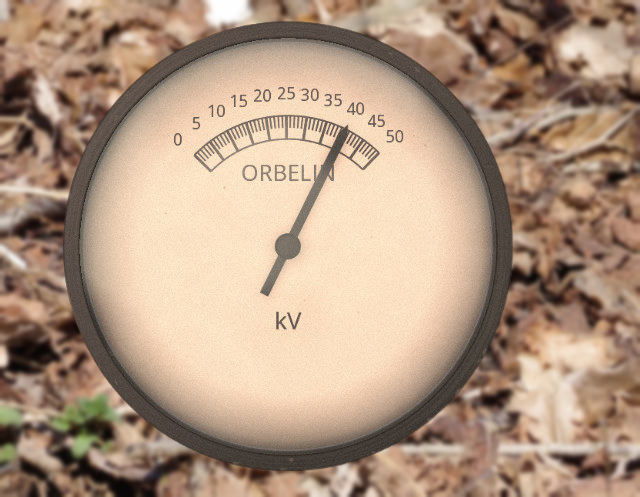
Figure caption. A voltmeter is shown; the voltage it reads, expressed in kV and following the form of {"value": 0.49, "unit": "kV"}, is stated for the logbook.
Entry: {"value": 40, "unit": "kV"}
